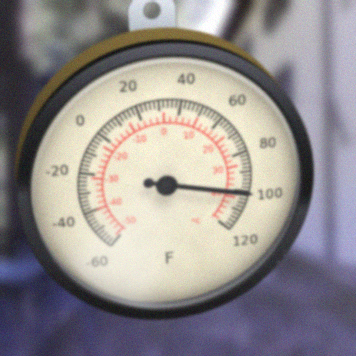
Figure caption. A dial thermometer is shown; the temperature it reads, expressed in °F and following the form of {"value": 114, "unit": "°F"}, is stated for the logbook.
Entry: {"value": 100, "unit": "°F"}
